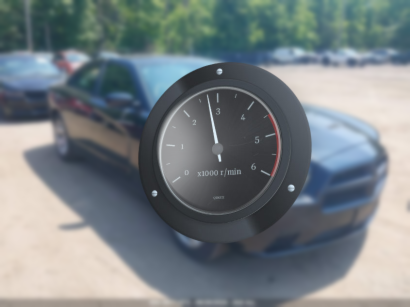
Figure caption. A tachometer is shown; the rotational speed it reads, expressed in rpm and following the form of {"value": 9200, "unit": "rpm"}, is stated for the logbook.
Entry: {"value": 2750, "unit": "rpm"}
